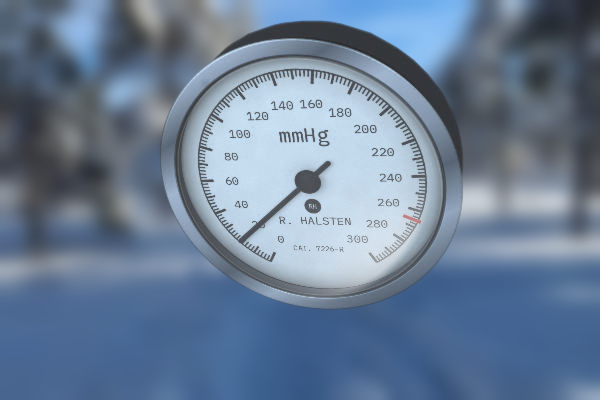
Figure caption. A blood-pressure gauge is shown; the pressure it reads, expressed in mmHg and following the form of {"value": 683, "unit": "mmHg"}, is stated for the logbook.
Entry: {"value": 20, "unit": "mmHg"}
